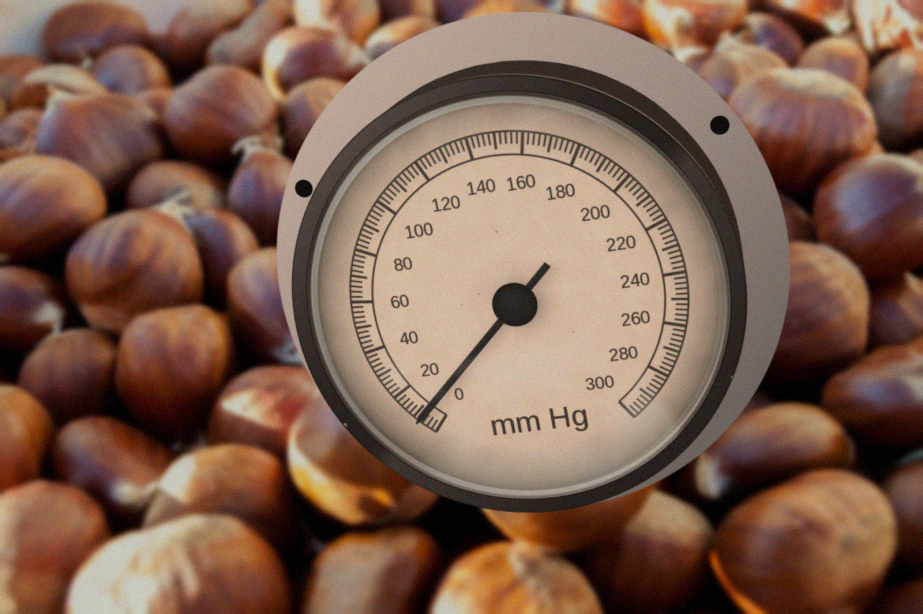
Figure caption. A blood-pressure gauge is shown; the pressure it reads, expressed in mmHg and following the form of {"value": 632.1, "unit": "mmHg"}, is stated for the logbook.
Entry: {"value": 8, "unit": "mmHg"}
